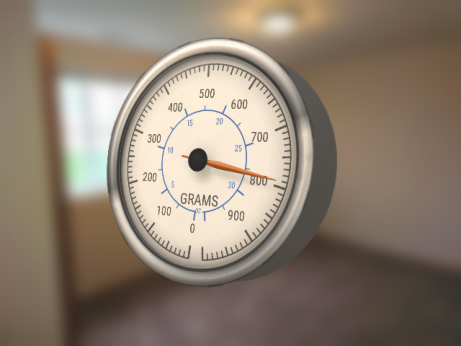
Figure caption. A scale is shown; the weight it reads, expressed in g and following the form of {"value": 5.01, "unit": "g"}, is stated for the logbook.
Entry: {"value": 790, "unit": "g"}
